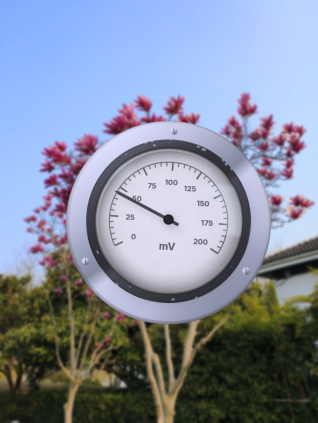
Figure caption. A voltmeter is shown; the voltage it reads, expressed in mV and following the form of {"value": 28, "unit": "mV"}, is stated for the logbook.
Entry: {"value": 45, "unit": "mV"}
